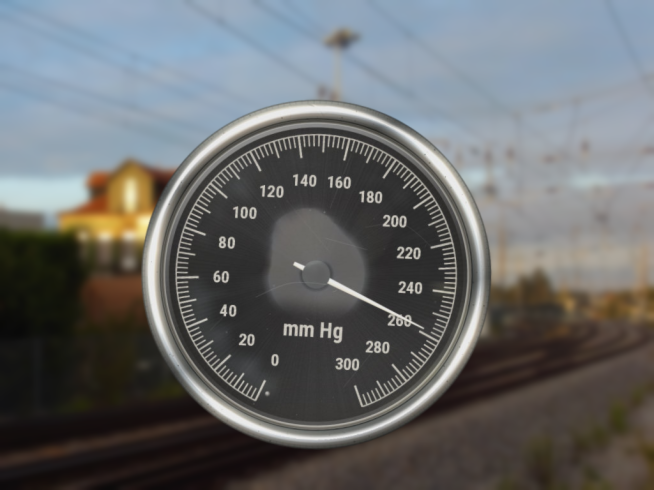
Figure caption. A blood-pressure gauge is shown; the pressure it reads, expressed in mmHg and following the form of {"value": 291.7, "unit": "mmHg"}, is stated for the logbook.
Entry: {"value": 258, "unit": "mmHg"}
